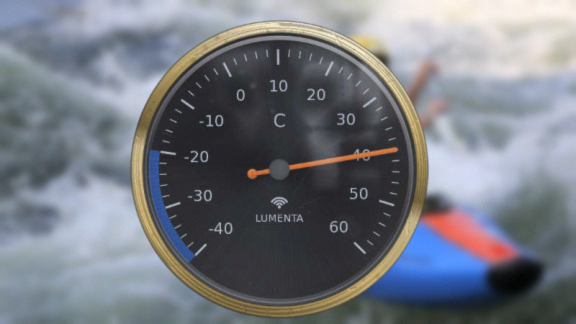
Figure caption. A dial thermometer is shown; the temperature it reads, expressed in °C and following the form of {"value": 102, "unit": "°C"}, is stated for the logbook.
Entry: {"value": 40, "unit": "°C"}
